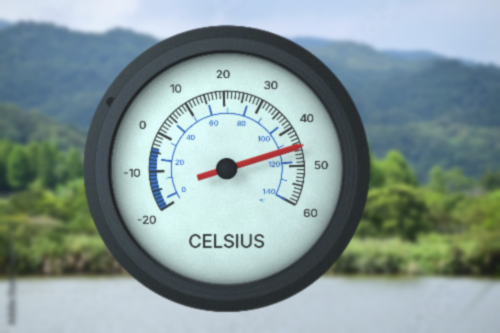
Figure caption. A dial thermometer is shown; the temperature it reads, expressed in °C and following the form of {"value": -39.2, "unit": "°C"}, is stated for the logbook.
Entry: {"value": 45, "unit": "°C"}
